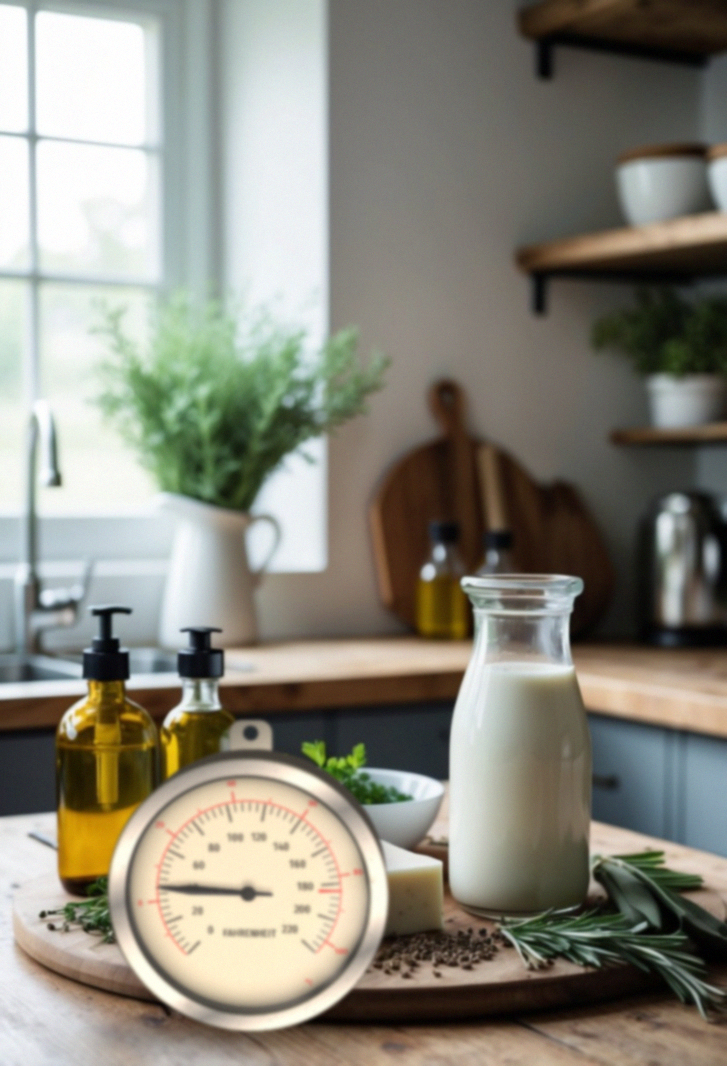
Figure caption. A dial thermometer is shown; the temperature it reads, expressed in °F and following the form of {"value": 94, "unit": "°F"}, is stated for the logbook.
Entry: {"value": 40, "unit": "°F"}
